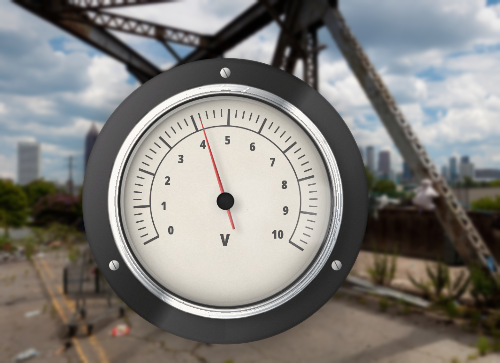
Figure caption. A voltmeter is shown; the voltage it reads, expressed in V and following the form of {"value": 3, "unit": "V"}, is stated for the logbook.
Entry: {"value": 4.2, "unit": "V"}
